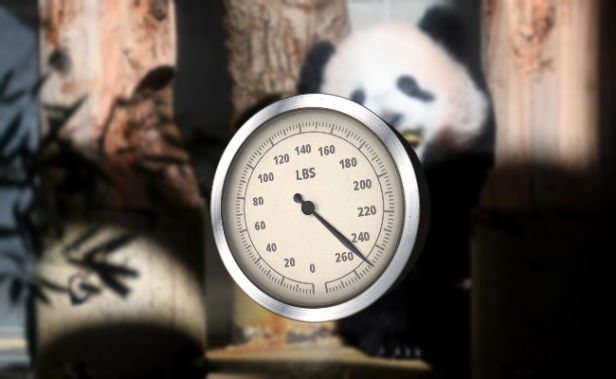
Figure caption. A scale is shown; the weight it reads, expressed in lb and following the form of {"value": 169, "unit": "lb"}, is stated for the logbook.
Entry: {"value": 250, "unit": "lb"}
